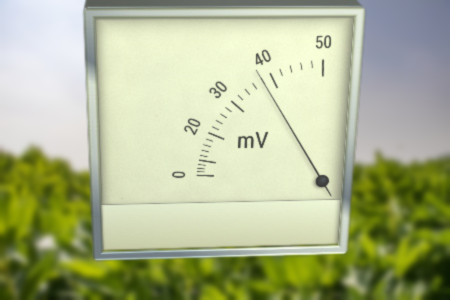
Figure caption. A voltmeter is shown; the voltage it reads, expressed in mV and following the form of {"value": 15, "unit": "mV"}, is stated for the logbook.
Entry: {"value": 38, "unit": "mV"}
